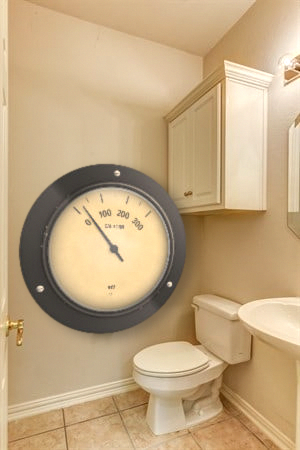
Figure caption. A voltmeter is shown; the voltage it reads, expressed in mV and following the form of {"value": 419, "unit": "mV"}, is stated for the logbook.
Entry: {"value": 25, "unit": "mV"}
